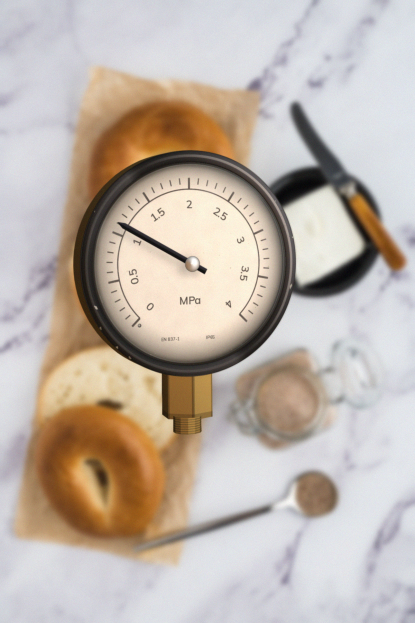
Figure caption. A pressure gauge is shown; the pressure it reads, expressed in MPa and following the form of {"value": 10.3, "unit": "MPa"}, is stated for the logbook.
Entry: {"value": 1.1, "unit": "MPa"}
